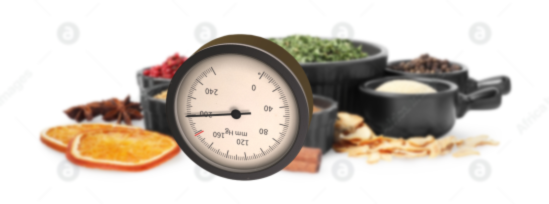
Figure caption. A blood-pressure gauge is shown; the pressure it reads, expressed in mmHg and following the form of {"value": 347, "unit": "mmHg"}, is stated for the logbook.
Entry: {"value": 200, "unit": "mmHg"}
